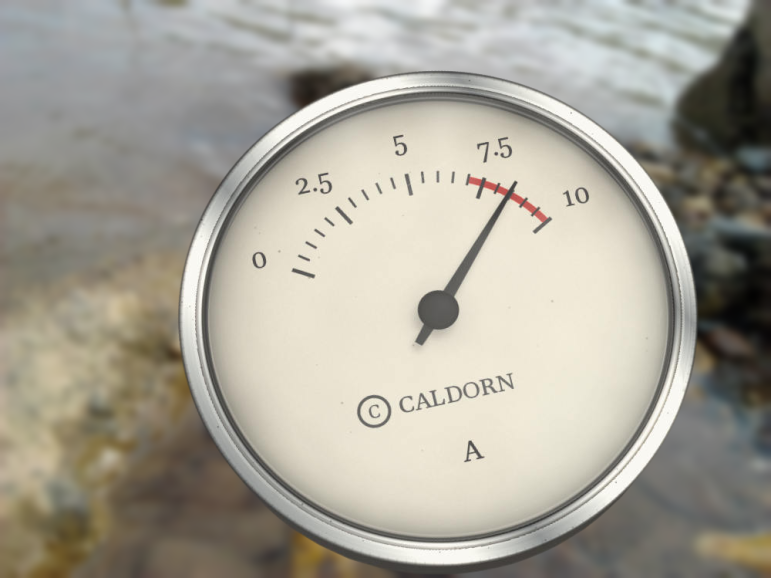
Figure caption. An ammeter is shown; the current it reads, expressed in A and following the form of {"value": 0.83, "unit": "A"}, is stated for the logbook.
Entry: {"value": 8.5, "unit": "A"}
